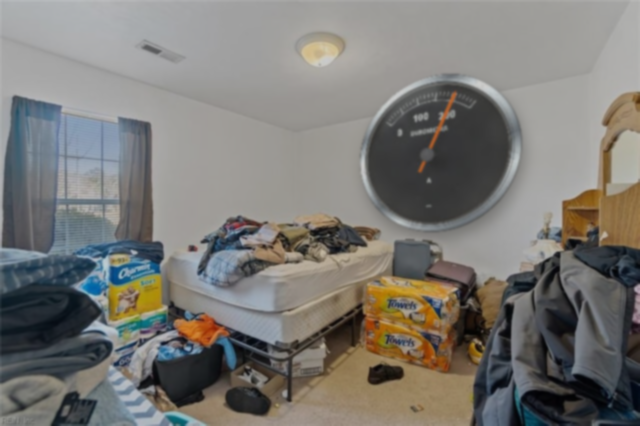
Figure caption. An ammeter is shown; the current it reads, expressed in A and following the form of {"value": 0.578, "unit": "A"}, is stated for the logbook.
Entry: {"value": 200, "unit": "A"}
